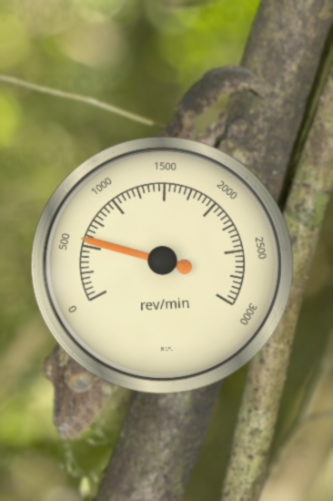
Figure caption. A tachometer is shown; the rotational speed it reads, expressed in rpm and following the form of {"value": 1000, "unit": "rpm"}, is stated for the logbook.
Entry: {"value": 550, "unit": "rpm"}
